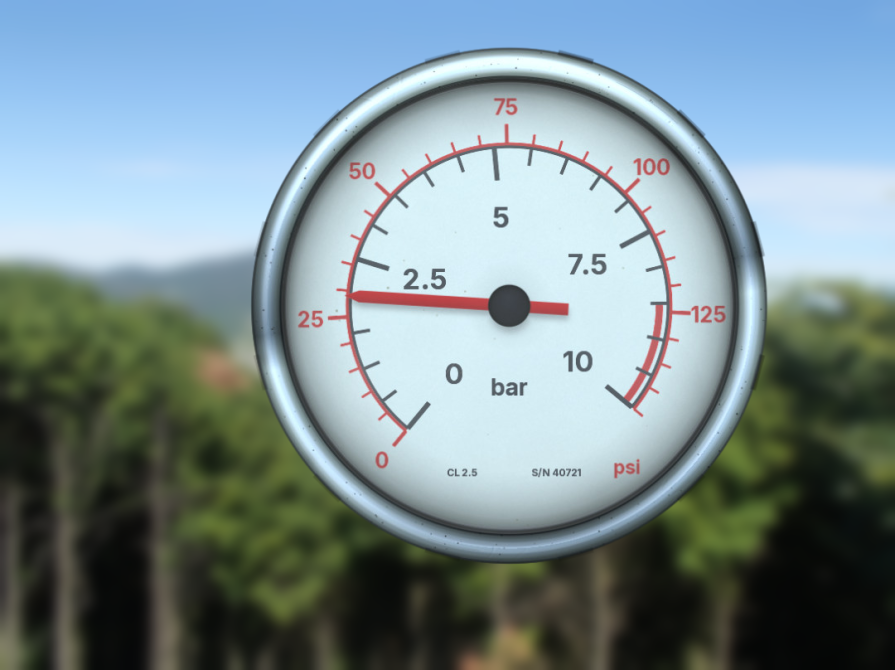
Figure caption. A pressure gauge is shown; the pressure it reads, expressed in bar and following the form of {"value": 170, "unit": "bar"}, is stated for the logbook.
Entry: {"value": 2, "unit": "bar"}
